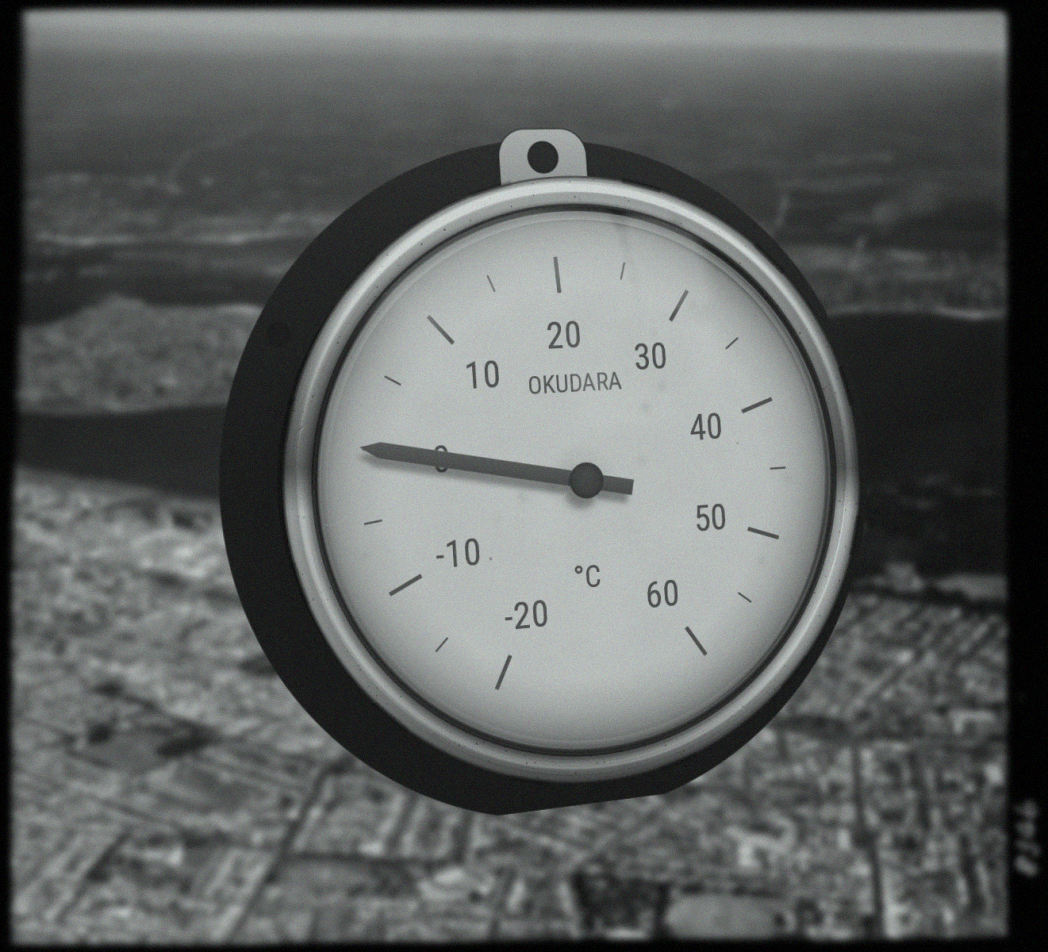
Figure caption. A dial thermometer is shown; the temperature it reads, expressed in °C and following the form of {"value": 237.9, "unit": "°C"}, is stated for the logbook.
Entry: {"value": 0, "unit": "°C"}
